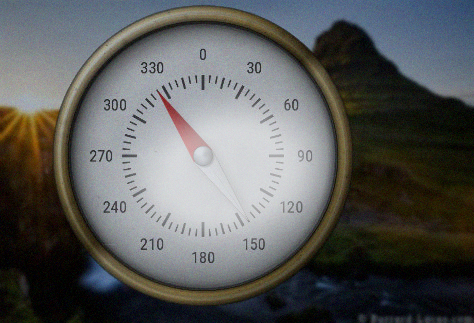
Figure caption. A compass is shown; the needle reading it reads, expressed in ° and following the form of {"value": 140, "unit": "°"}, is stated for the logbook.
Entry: {"value": 325, "unit": "°"}
